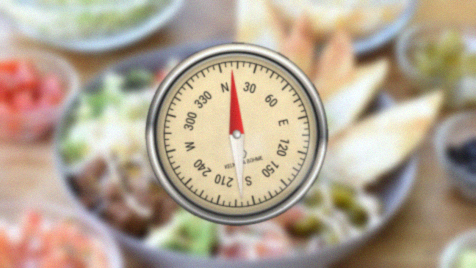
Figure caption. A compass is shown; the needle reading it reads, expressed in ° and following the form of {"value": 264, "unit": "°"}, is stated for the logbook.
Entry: {"value": 10, "unit": "°"}
